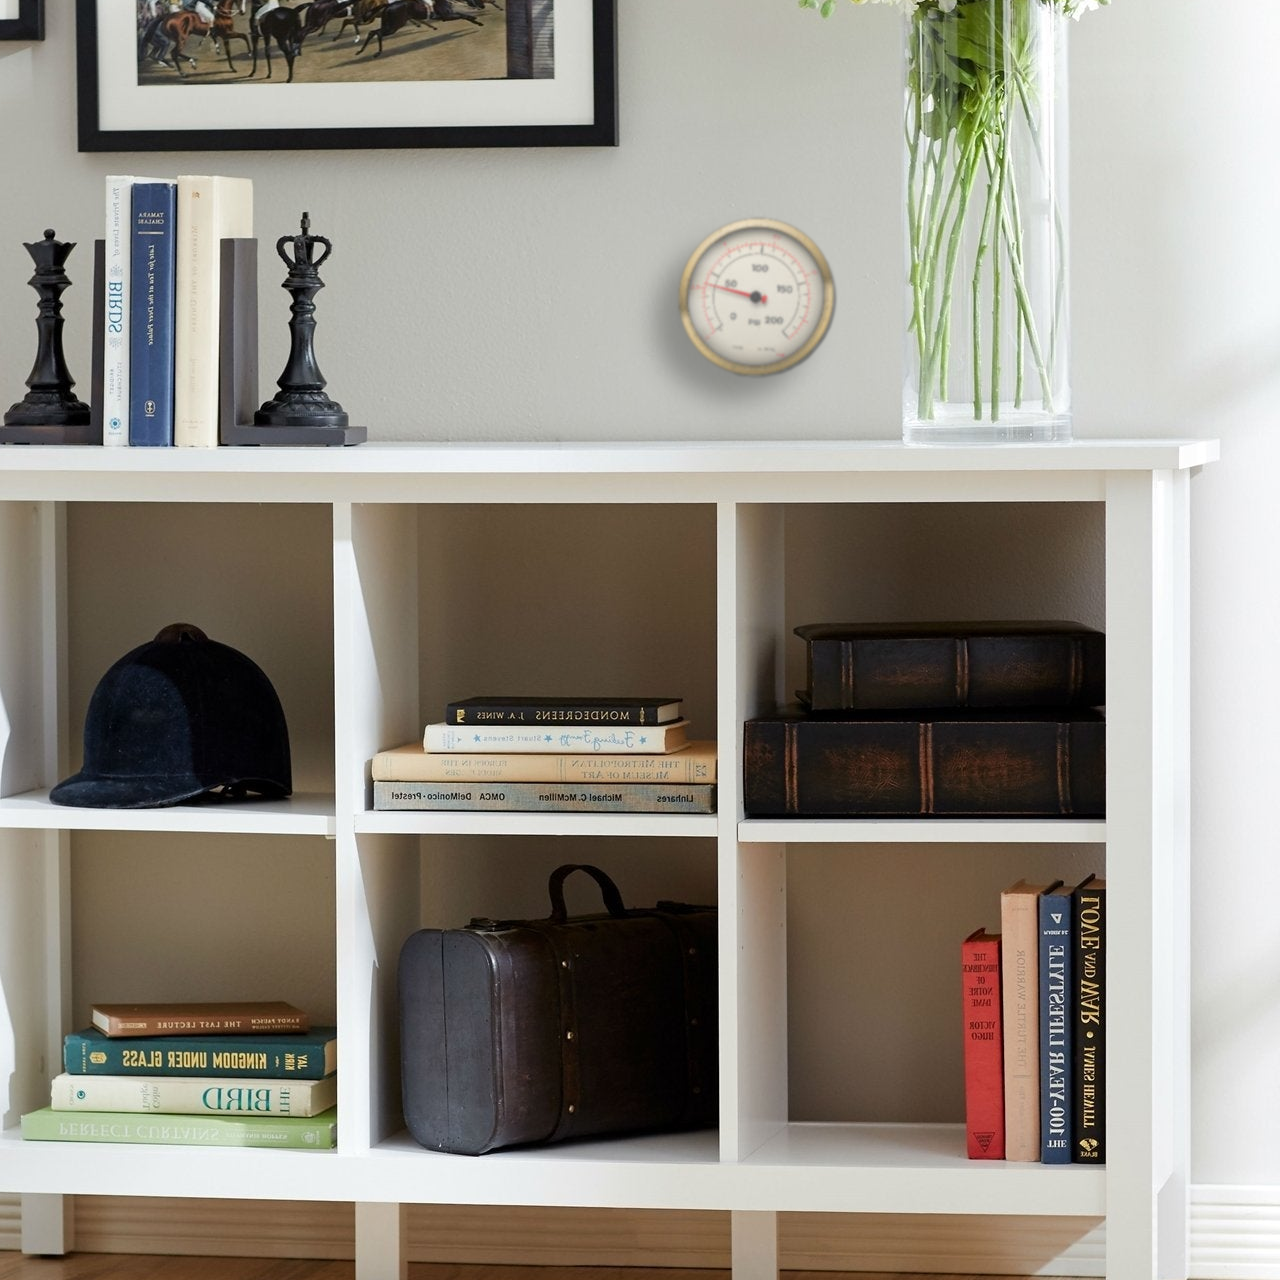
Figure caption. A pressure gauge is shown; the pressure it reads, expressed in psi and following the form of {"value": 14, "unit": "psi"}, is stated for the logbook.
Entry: {"value": 40, "unit": "psi"}
